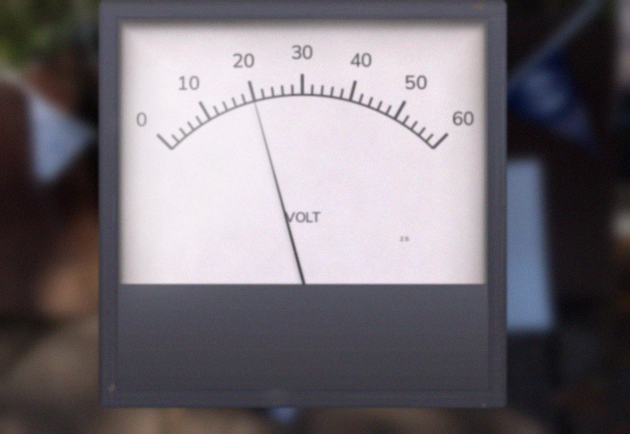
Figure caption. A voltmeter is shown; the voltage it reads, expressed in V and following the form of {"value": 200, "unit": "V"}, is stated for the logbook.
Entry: {"value": 20, "unit": "V"}
